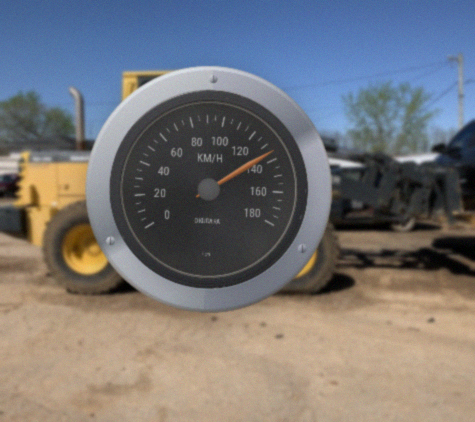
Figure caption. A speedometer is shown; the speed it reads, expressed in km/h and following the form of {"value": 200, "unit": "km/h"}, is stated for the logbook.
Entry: {"value": 135, "unit": "km/h"}
